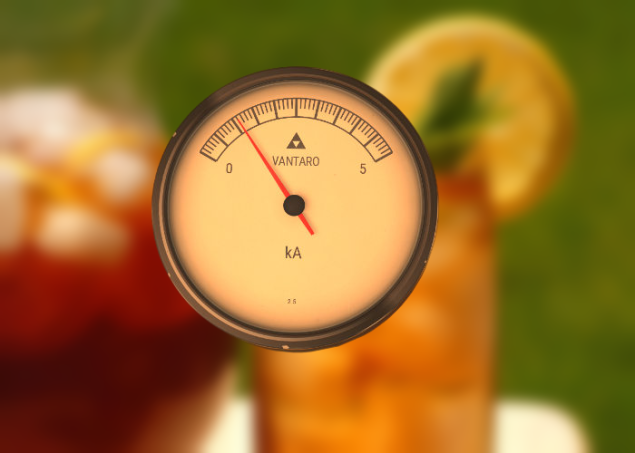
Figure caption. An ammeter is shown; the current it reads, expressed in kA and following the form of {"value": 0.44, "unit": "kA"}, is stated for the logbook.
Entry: {"value": 1.1, "unit": "kA"}
